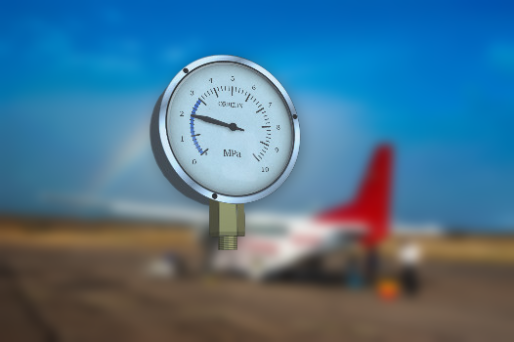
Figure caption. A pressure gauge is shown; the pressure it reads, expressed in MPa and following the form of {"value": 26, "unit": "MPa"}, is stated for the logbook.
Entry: {"value": 2, "unit": "MPa"}
